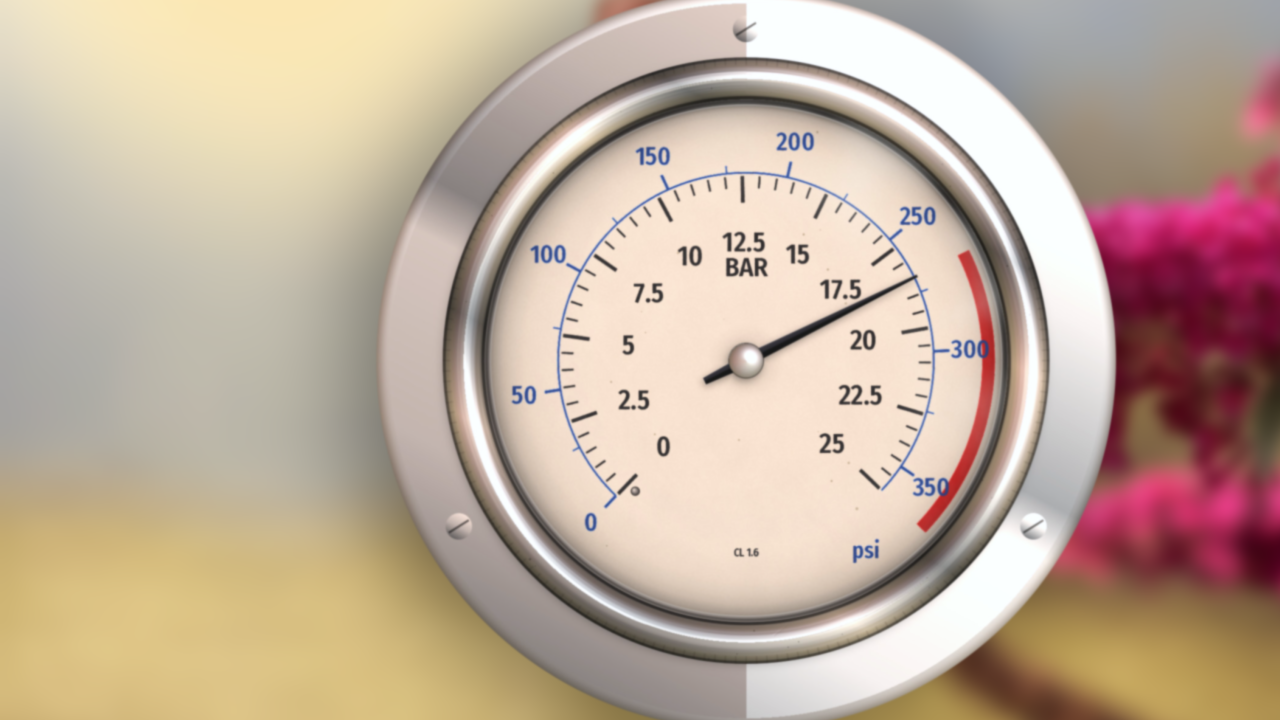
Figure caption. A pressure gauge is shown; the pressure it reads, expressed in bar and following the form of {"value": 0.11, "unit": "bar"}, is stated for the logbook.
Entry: {"value": 18.5, "unit": "bar"}
